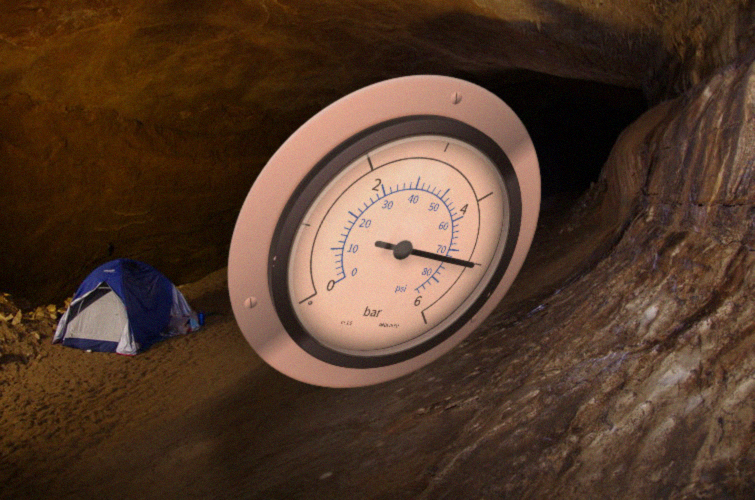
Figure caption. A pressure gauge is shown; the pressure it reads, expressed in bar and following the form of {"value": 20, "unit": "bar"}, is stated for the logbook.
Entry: {"value": 5, "unit": "bar"}
